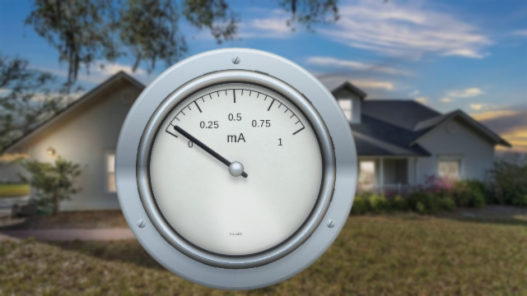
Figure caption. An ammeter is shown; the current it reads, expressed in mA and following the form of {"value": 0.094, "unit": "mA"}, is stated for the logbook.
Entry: {"value": 0.05, "unit": "mA"}
